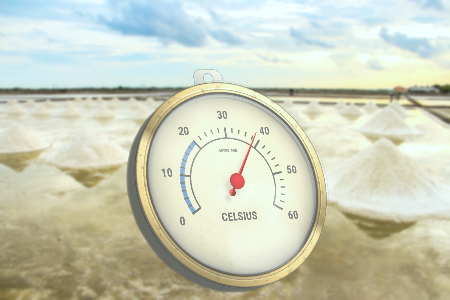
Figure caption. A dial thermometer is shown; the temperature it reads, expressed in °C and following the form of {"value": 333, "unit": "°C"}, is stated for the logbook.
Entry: {"value": 38, "unit": "°C"}
